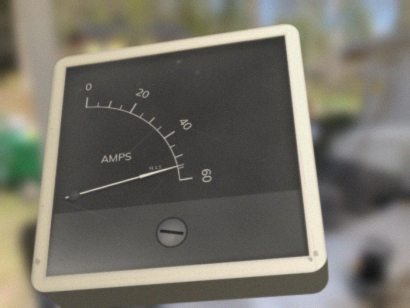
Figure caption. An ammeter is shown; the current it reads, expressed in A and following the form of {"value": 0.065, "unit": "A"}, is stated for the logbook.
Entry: {"value": 55, "unit": "A"}
